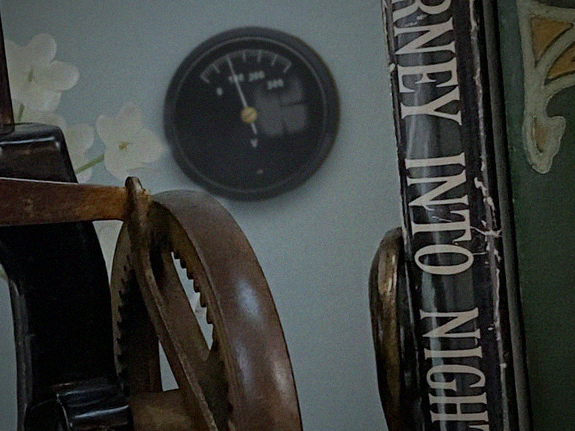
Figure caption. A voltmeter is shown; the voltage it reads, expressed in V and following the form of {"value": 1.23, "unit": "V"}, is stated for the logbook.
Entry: {"value": 100, "unit": "V"}
